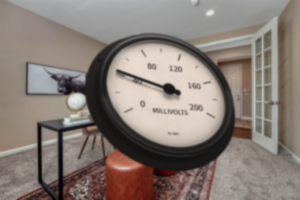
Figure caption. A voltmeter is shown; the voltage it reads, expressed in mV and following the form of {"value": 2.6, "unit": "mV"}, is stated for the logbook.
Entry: {"value": 40, "unit": "mV"}
